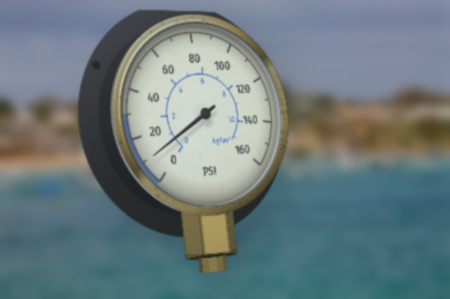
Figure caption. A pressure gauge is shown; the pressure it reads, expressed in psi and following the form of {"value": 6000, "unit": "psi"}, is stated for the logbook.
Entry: {"value": 10, "unit": "psi"}
